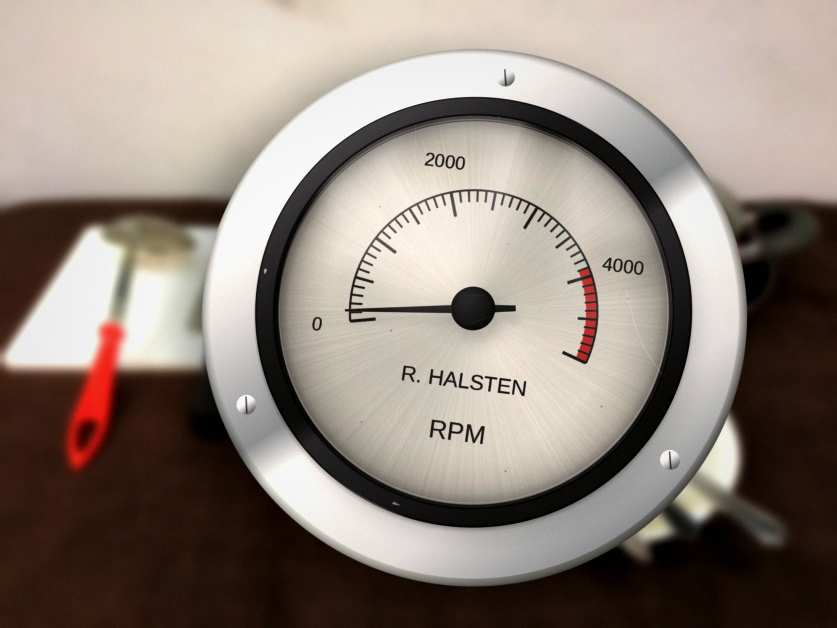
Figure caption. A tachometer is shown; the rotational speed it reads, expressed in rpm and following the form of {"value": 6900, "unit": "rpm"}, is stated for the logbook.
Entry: {"value": 100, "unit": "rpm"}
